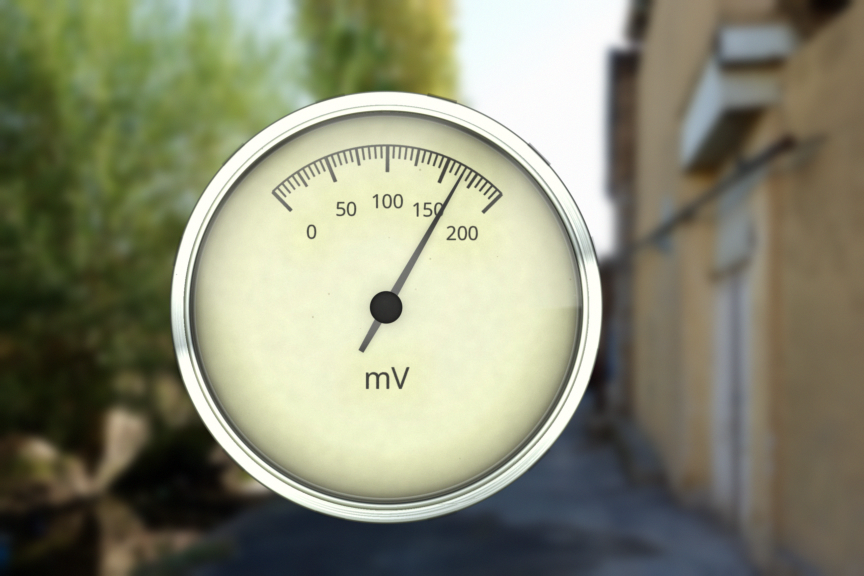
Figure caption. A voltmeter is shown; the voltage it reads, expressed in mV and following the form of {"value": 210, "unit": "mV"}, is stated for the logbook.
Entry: {"value": 165, "unit": "mV"}
